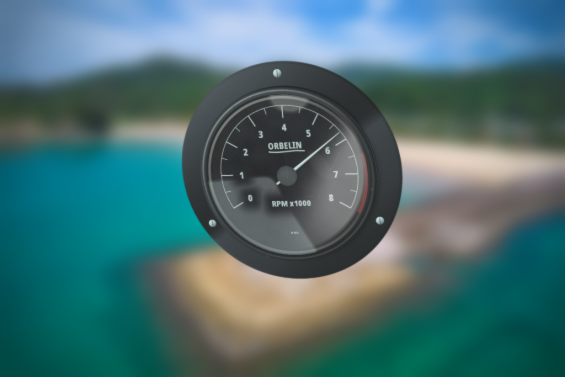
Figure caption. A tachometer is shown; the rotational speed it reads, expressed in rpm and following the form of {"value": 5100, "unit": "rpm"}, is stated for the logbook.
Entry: {"value": 5750, "unit": "rpm"}
